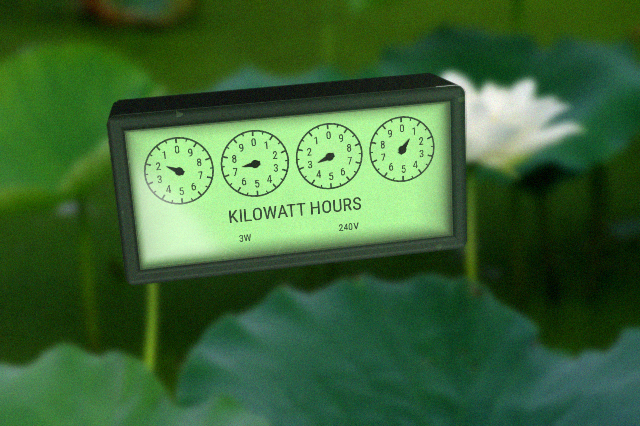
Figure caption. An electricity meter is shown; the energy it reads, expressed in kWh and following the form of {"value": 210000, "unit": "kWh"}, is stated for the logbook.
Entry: {"value": 1731, "unit": "kWh"}
